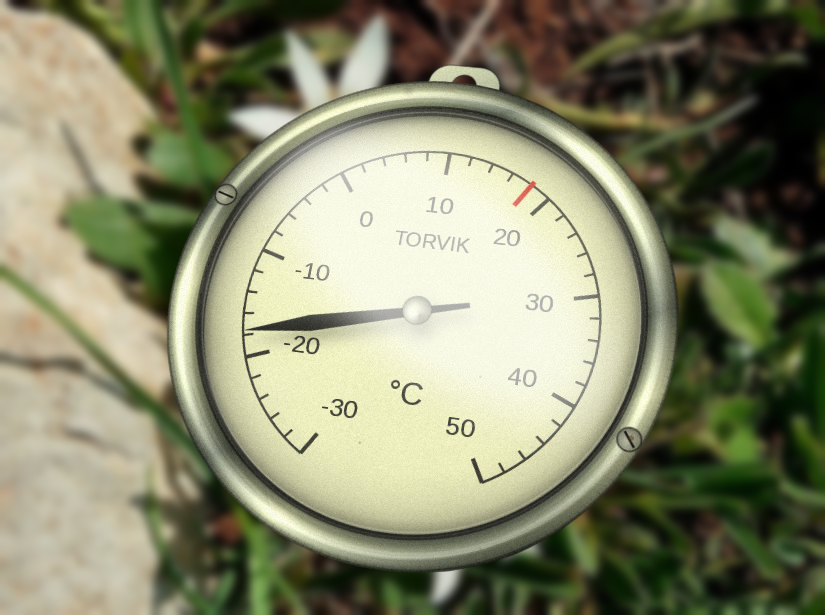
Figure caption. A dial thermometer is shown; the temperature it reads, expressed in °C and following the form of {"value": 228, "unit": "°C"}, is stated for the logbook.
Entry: {"value": -18, "unit": "°C"}
